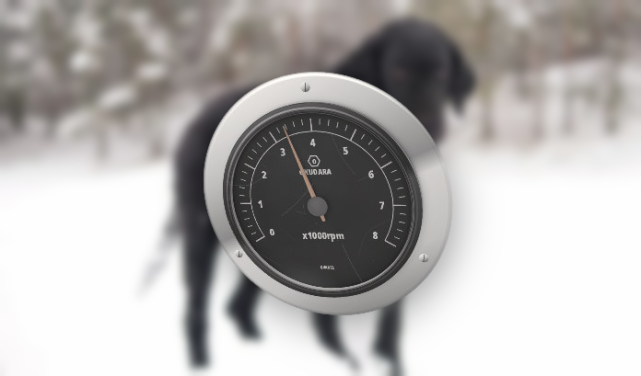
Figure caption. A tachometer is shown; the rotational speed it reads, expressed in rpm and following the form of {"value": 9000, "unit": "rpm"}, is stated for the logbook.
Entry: {"value": 3400, "unit": "rpm"}
